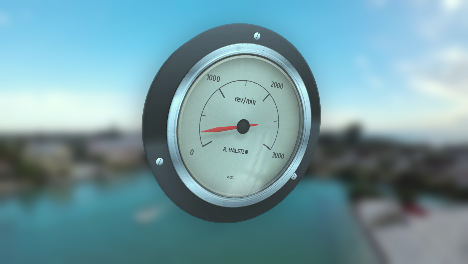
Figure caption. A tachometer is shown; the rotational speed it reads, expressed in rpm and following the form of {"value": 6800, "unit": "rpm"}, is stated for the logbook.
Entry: {"value": 250, "unit": "rpm"}
